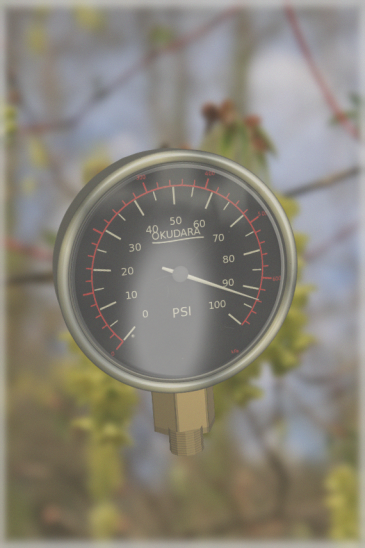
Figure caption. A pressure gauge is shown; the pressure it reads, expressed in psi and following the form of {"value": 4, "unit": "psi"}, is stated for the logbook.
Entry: {"value": 92.5, "unit": "psi"}
